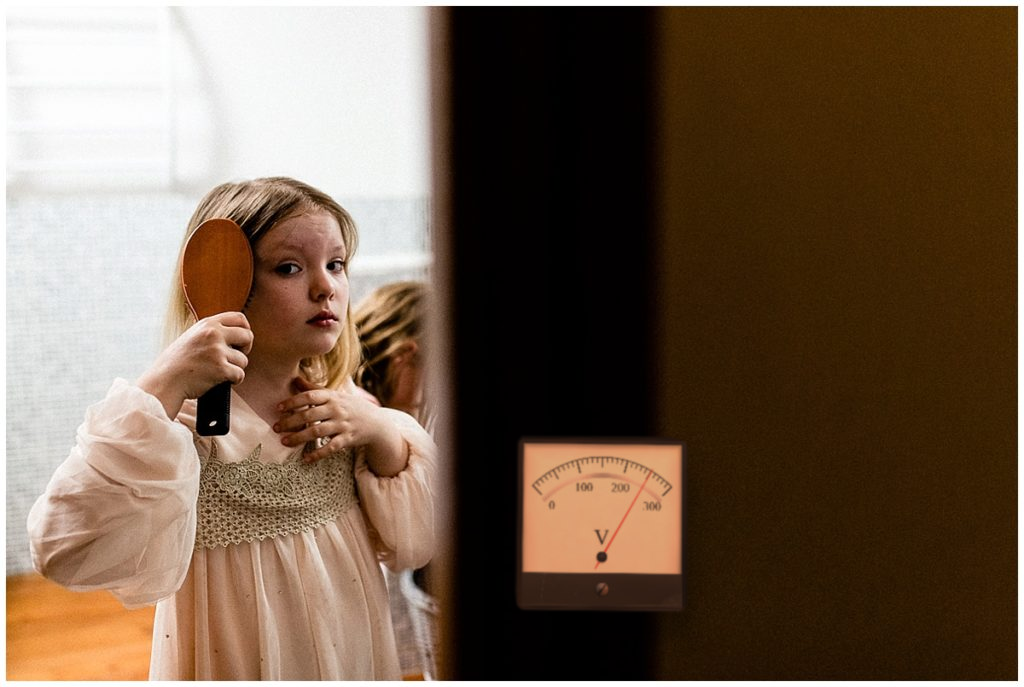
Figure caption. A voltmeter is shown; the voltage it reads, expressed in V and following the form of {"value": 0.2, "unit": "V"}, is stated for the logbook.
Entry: {"value": 250, "unit": "V"}
